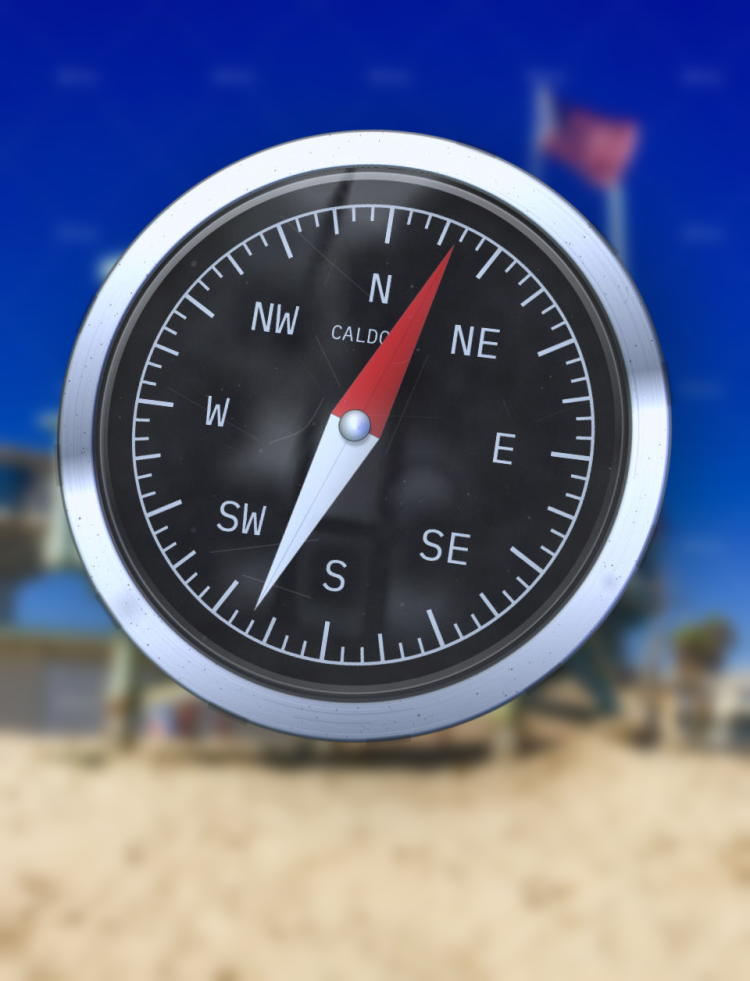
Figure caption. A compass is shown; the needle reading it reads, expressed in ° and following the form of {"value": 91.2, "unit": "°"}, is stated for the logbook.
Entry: {"value": 20, "unit": "°"}
